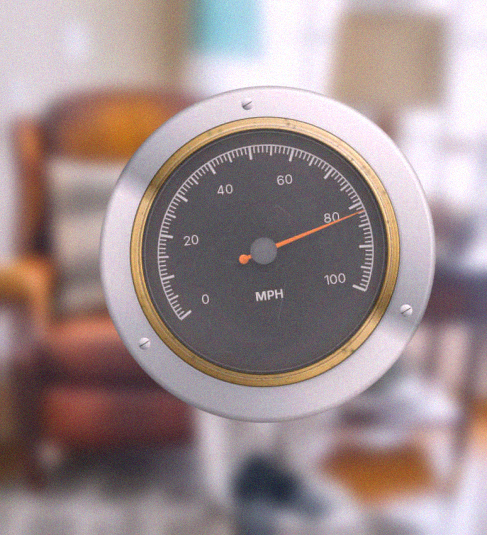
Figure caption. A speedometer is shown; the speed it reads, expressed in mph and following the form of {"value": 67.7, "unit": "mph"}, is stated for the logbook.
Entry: {"value": 82, "unit": "mph"}
